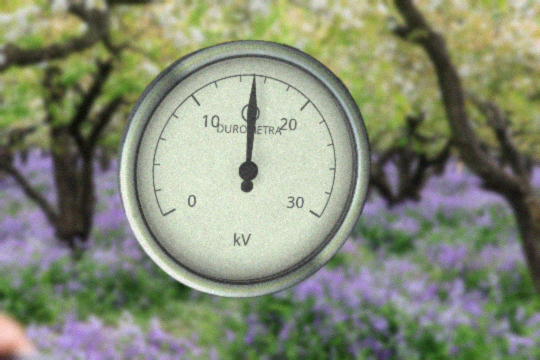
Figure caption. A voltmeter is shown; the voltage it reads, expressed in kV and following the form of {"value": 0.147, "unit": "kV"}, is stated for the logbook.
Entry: {"value": 15, "unit": "kV"}
